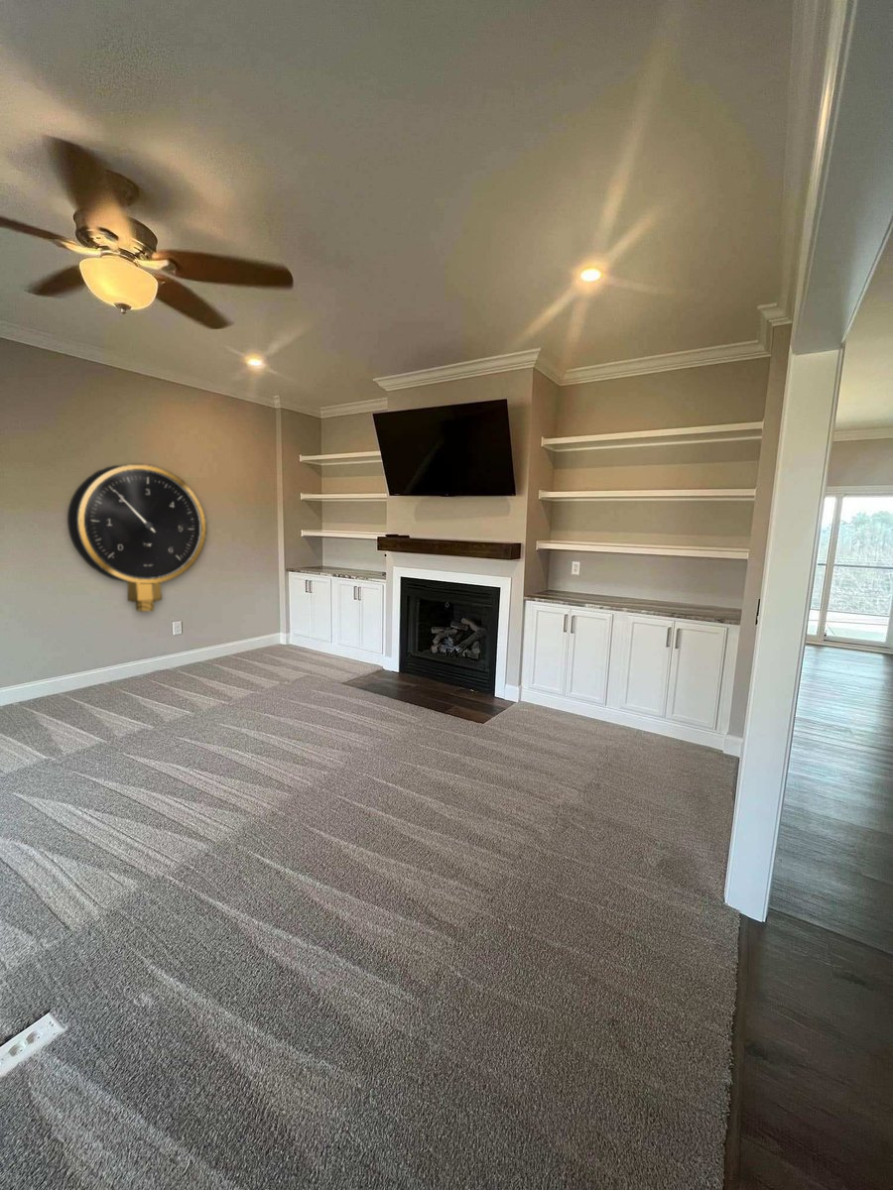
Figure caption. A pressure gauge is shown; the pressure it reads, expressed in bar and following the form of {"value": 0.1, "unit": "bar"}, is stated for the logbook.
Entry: {"value": 2, "unit": "bar"}
